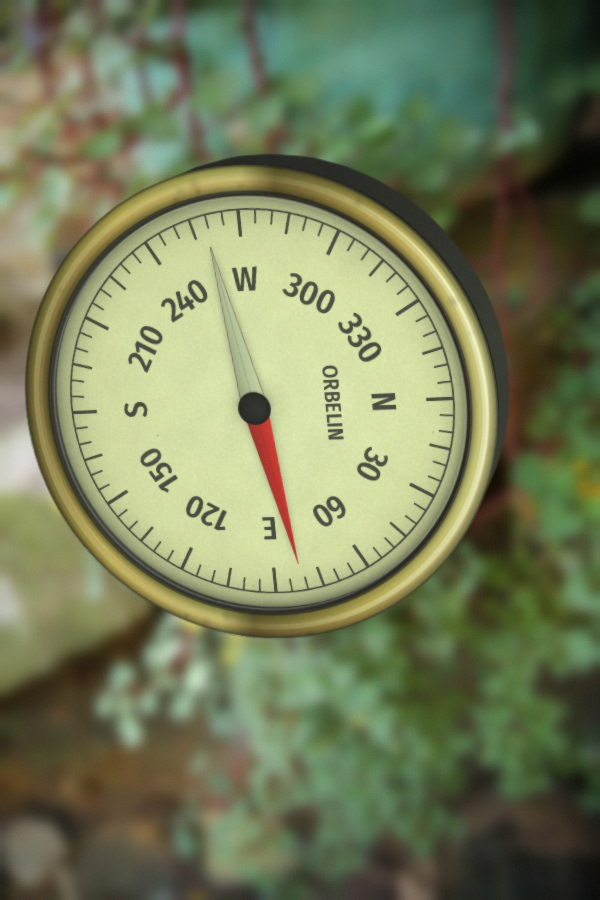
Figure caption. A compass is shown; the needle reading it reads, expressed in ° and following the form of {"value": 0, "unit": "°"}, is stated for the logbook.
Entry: {"value": 80, "unit": "°"}
